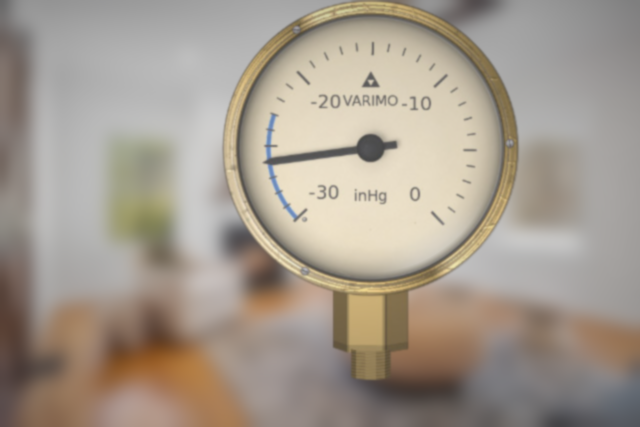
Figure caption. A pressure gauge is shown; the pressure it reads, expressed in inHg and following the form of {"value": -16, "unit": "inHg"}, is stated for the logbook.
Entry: {"value": -26, "unit": "inHg"}
